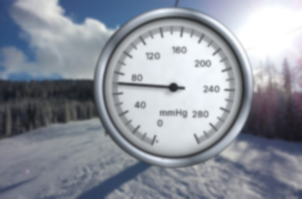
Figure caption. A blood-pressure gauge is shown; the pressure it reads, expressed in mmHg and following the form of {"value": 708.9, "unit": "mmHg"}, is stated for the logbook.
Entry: {"value": 70, "unit": "mmHg"}
